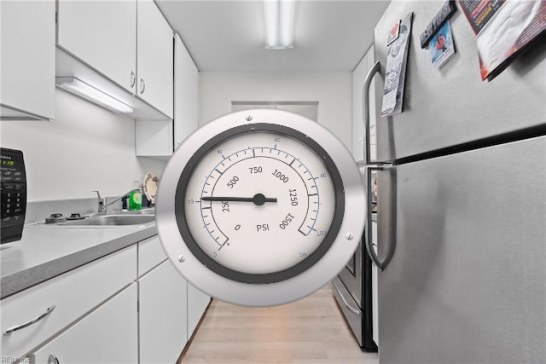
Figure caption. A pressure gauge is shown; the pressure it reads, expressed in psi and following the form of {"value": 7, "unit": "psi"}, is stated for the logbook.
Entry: {"value": 300, "unit": "psi"}
